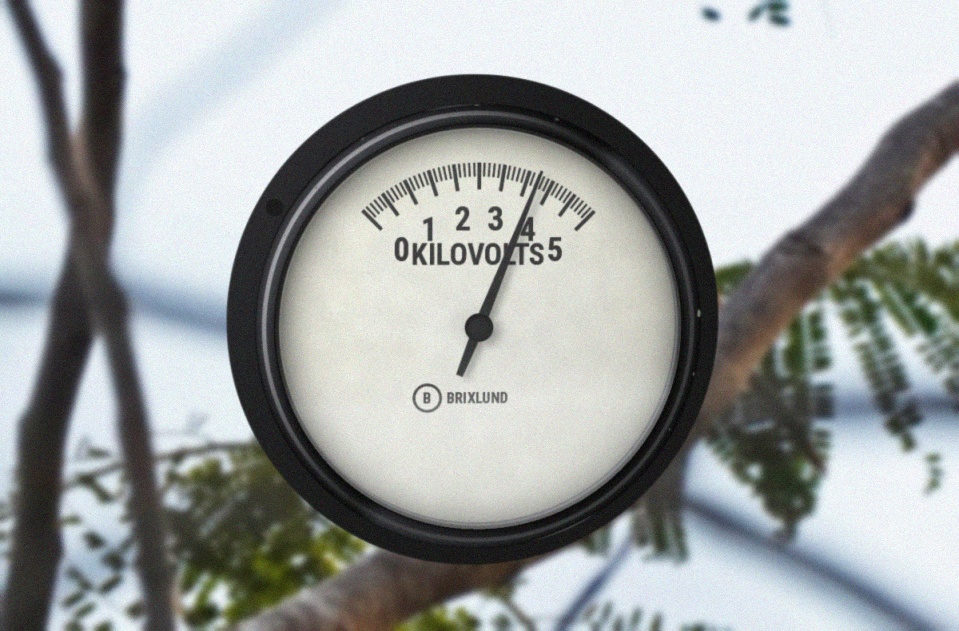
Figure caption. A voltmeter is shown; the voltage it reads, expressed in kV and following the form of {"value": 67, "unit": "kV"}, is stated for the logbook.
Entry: {"value": 3.7, "unit": "kV"}
